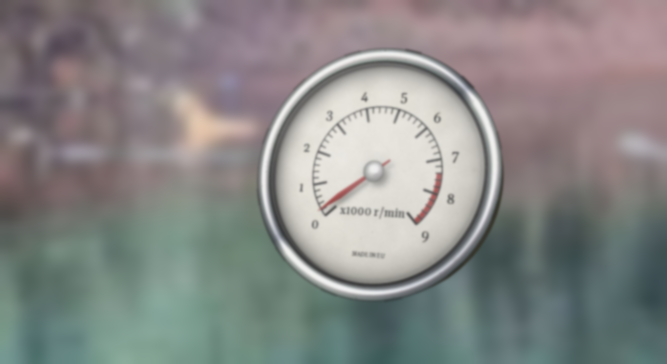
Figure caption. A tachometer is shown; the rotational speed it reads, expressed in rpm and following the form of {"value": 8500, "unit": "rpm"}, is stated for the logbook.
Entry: {"value": 200, "unit": "rpm"}
